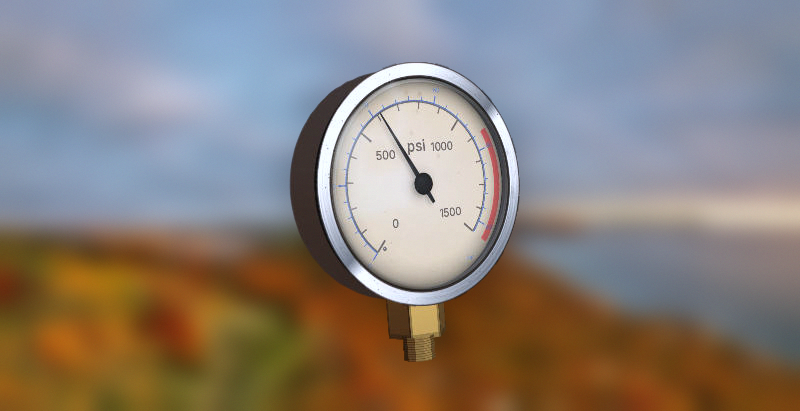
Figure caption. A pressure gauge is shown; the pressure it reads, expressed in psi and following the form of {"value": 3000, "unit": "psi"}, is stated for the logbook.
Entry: {"value": 600, "unit": "psi"}
